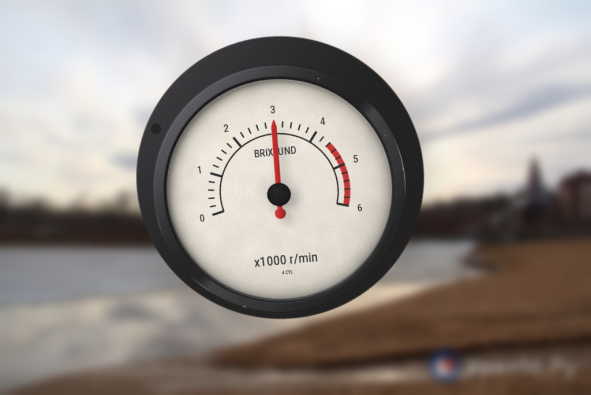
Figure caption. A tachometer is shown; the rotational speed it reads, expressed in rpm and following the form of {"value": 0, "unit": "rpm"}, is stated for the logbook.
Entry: {"value": 3000, "unit": "rpm"}
